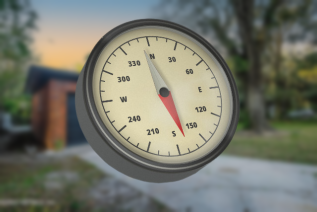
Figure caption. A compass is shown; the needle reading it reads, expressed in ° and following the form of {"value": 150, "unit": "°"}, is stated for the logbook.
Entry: {"value": 170, "unit": "°"}
